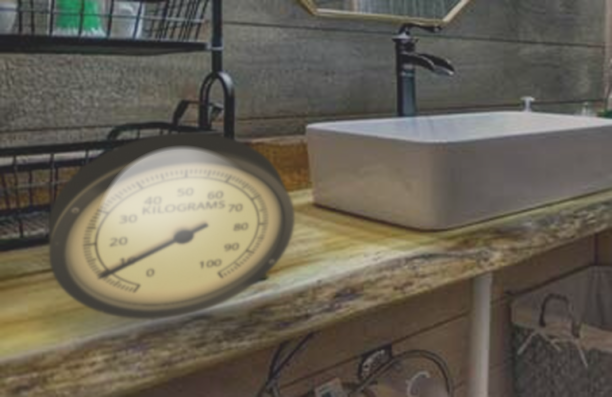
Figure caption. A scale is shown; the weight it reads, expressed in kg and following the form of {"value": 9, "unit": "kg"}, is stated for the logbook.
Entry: {"value": 10, "unit": "kg"}
